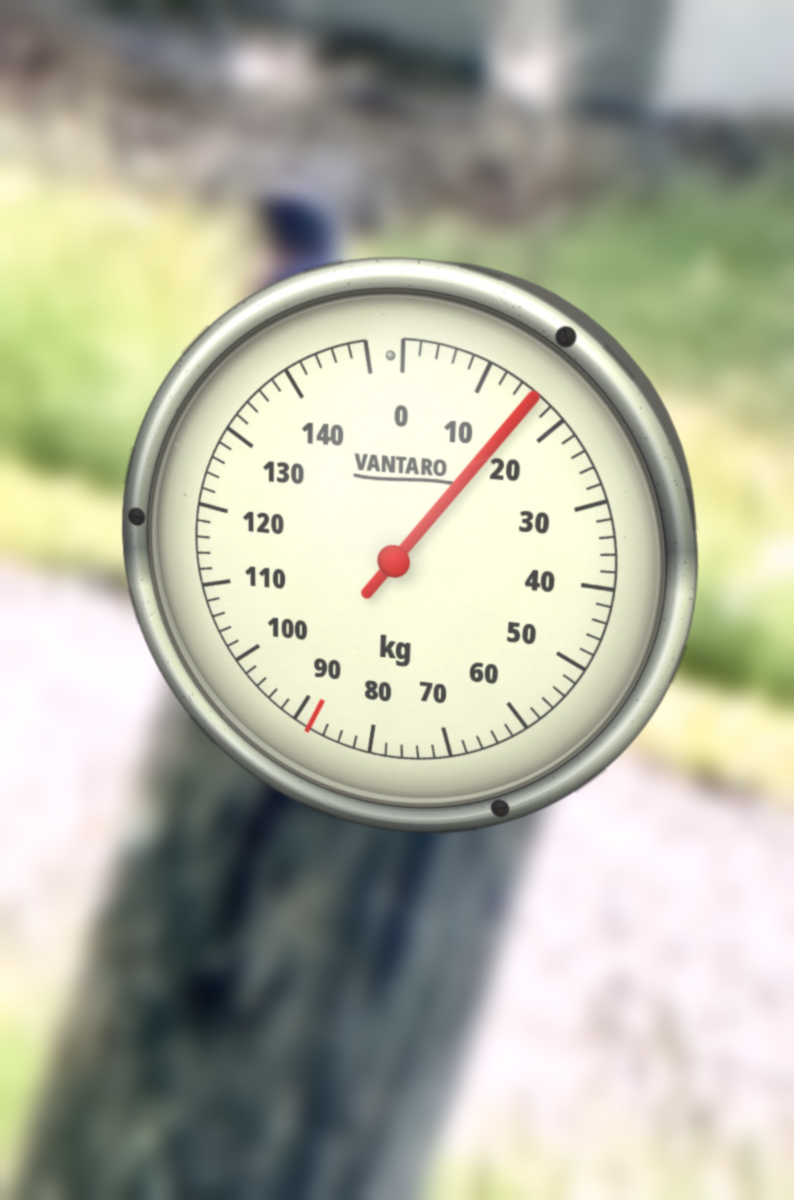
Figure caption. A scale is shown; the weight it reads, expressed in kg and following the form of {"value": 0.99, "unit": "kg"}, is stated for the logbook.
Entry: {"value": 16, "unit": "kg"}
